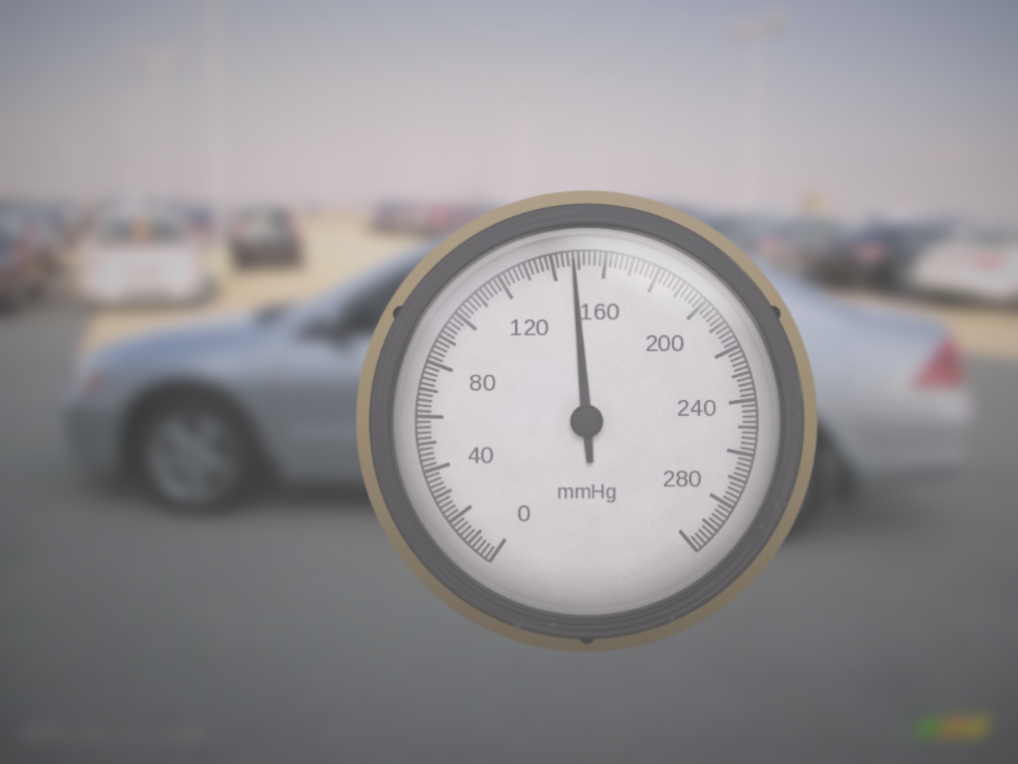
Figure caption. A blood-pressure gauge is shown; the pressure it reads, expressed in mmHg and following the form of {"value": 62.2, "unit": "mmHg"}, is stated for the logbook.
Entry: {"value": 148, "unit": "mmHg"}
